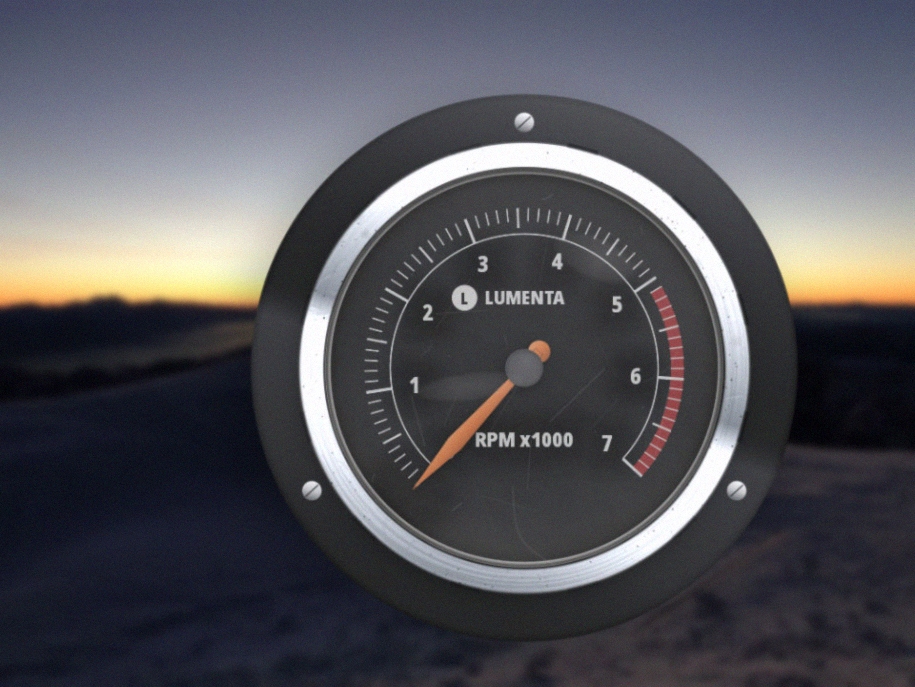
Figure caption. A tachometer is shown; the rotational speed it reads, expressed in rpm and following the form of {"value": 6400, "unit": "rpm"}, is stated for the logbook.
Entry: {"value": 0, "unit": "rpm"}
